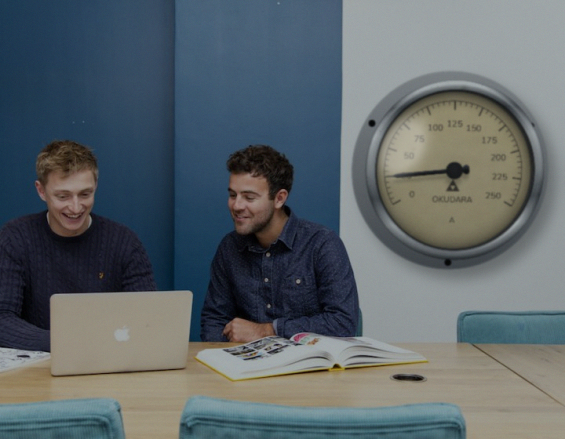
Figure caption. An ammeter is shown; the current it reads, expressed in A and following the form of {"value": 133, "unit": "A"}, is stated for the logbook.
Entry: {"value": 25, "unit": "A"}
